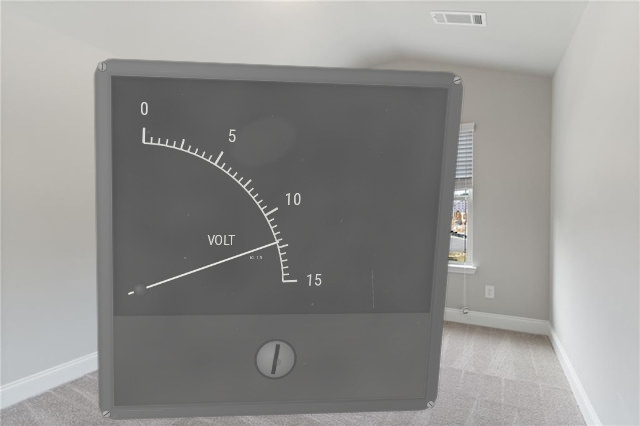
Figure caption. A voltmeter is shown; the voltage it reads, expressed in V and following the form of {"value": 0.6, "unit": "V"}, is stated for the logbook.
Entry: {"value": 12, "unit": "V"}
